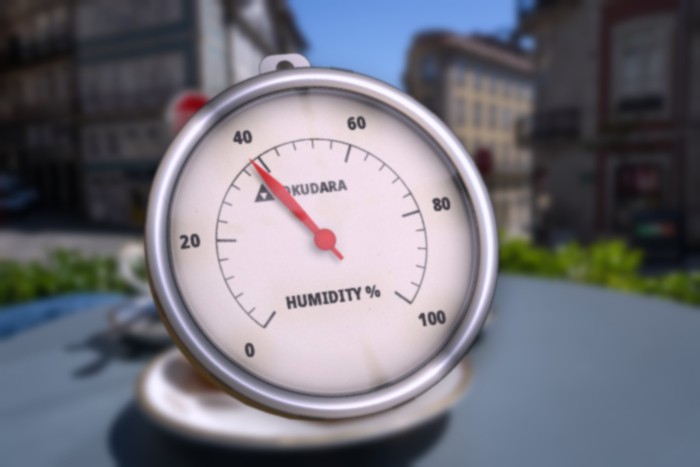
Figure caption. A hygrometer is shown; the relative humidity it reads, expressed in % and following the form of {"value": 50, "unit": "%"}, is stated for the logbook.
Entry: {"value": 38, "unit": "%"}
